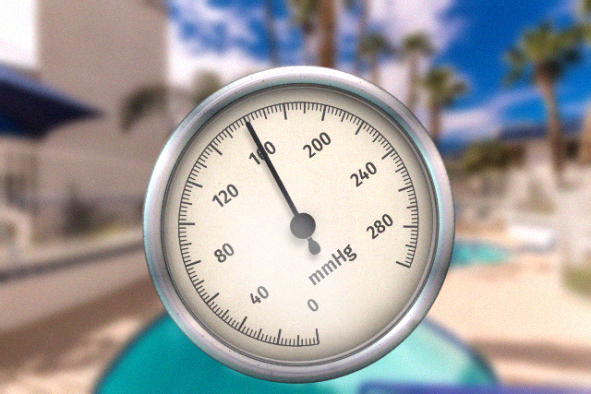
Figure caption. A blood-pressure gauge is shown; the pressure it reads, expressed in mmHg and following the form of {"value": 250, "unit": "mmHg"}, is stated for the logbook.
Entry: {"value": 160, "unit": "mmHg"}
